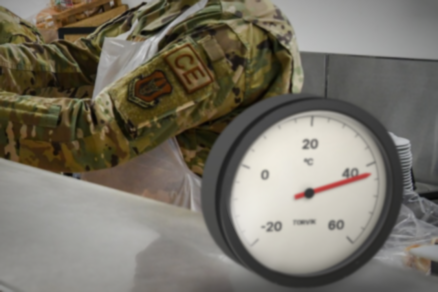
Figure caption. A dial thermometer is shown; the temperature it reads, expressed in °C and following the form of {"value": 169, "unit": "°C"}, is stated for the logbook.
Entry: {"value": 42, "unit": "°C"}
